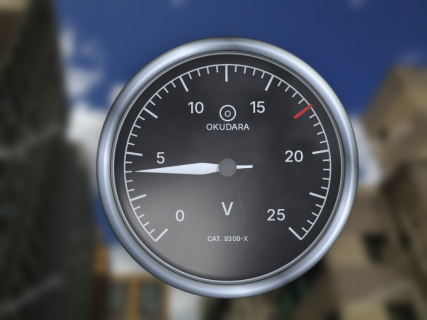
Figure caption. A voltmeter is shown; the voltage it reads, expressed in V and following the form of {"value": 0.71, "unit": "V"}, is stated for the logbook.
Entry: {"value": 4, "unit": "V"}
